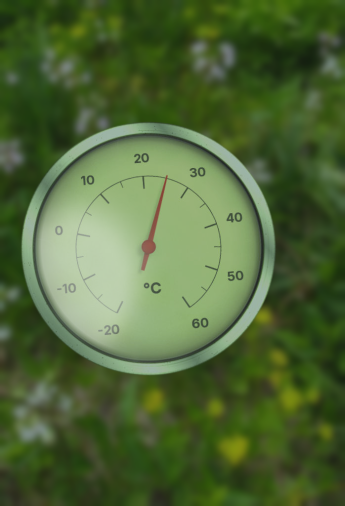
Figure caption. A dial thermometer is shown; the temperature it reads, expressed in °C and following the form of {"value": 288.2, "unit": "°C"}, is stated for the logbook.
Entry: {"value": 25, "unit": "°C"}
